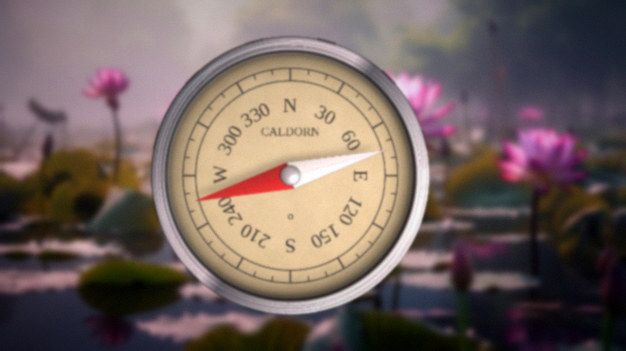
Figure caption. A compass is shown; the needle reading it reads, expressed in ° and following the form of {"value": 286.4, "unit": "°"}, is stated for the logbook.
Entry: {"value": 255, "unit": "°"}
